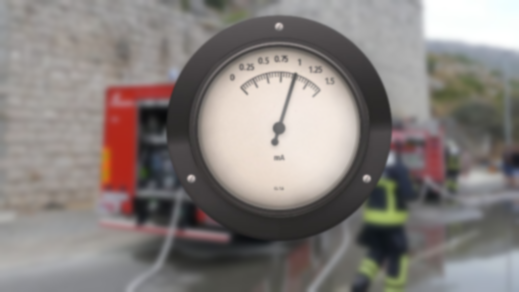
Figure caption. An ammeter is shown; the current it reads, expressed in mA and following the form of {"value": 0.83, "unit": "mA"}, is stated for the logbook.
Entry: {"value": 1, "unit": "mA"}
